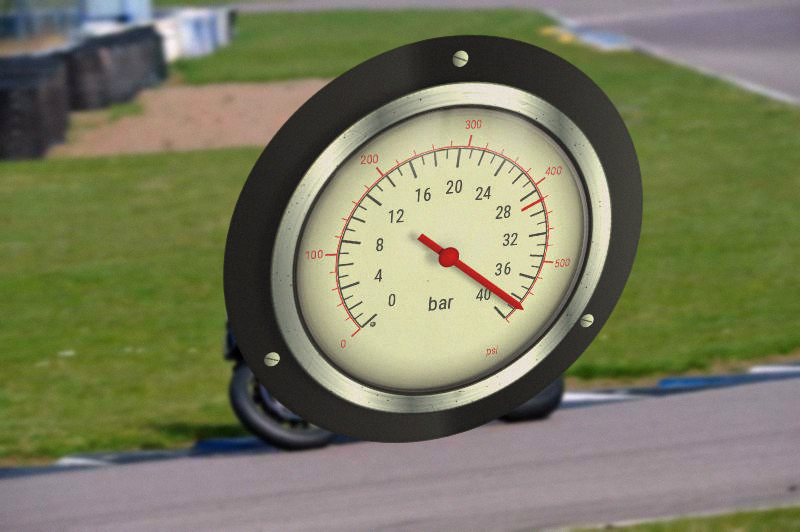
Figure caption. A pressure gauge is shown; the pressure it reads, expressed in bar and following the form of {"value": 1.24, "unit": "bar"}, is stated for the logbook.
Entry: {"value": 38.5, "unit": "bar"}
